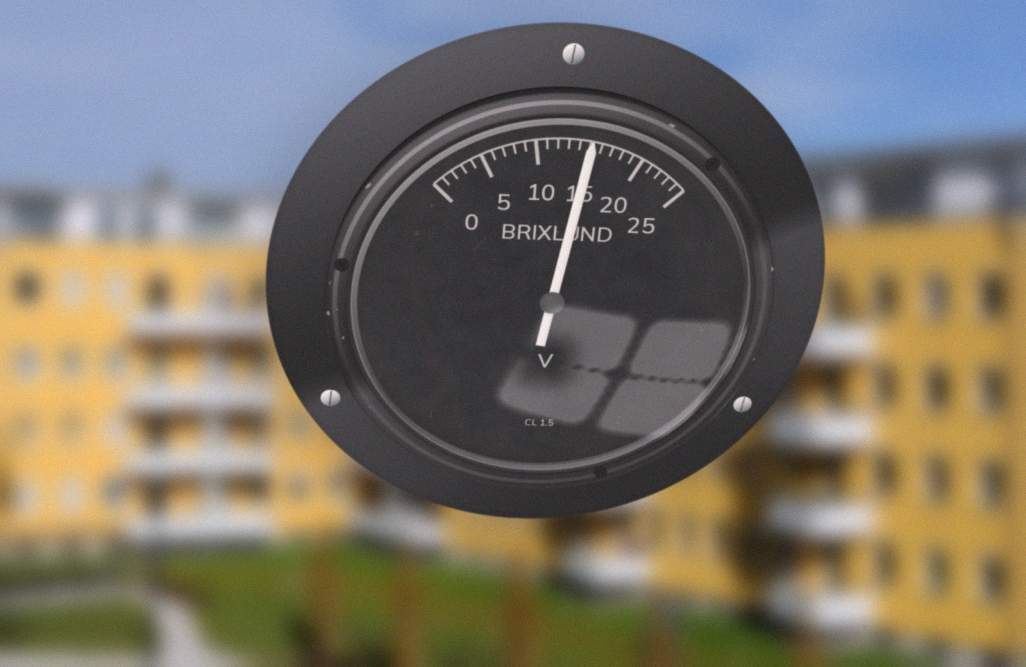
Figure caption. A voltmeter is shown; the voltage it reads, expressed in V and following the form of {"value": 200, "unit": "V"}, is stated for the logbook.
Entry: {"value": 15, "unit": "V"}
